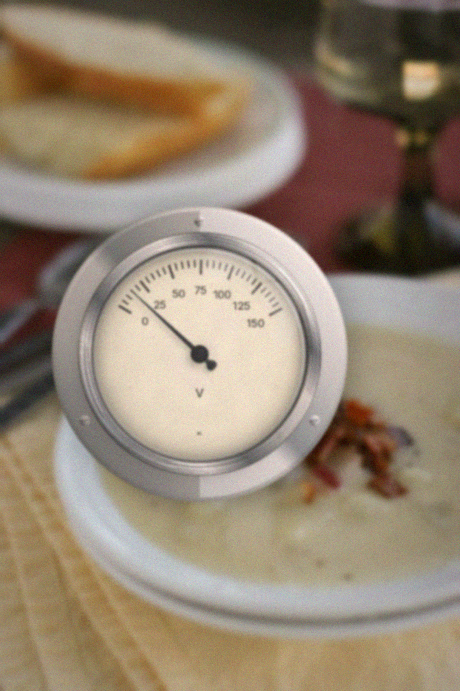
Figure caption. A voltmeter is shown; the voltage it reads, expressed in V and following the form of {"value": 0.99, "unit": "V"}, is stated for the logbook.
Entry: {"value": 15, "unit": "V"}
